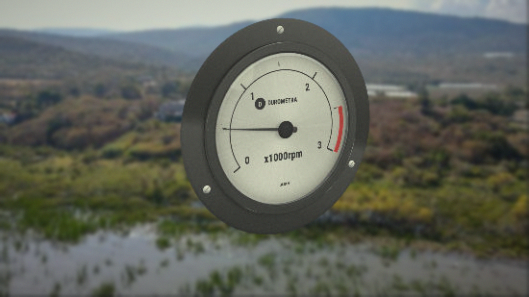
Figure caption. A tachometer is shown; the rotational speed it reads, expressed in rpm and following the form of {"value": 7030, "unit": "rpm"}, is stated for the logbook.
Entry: {"value": 500, "unit": "rpm"}
